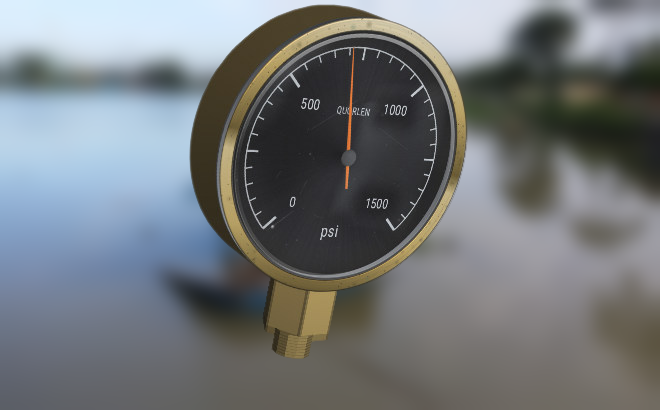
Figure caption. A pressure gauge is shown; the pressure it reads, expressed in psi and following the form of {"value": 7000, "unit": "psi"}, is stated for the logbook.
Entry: {"value": 700, "unit": "psi"}
